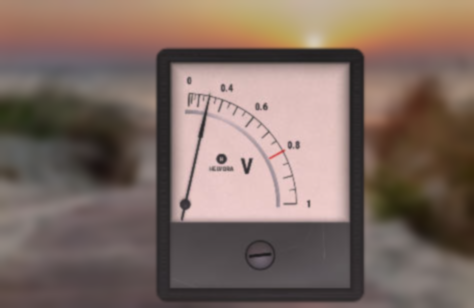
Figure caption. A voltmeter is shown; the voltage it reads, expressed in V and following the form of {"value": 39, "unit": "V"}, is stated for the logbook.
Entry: {"value": 0.3, "unit": "V"}
